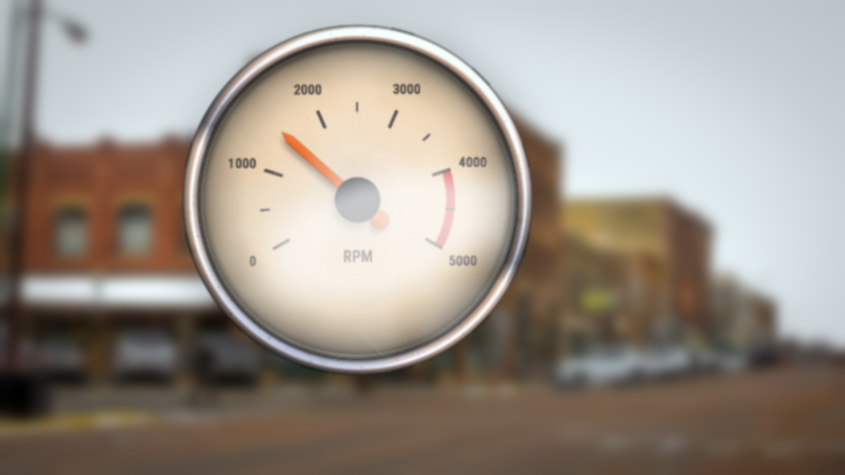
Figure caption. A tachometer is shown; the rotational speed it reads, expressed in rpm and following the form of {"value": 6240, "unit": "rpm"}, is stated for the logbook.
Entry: {"value": 1500, "unit": "rpm"}
